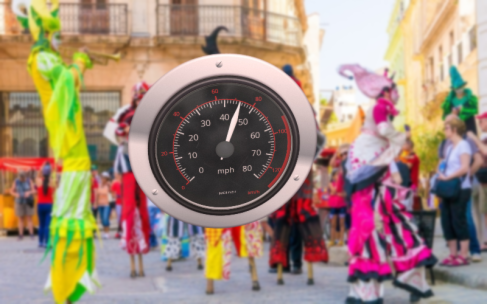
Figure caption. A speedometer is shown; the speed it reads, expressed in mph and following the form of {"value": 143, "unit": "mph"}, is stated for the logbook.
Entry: {"value": 45, "unit": "mph"}
